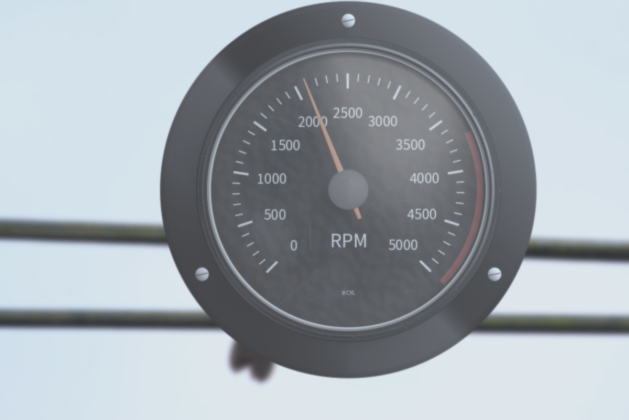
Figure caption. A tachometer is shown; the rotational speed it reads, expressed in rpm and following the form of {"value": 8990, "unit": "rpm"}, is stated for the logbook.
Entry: {"value": 2100, "unit": "rpm"}
